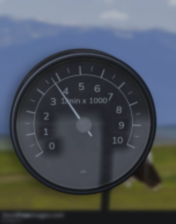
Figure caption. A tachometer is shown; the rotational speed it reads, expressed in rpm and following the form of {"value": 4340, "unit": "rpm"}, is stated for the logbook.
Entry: {"value": 3750, "unit": "rpm"}
